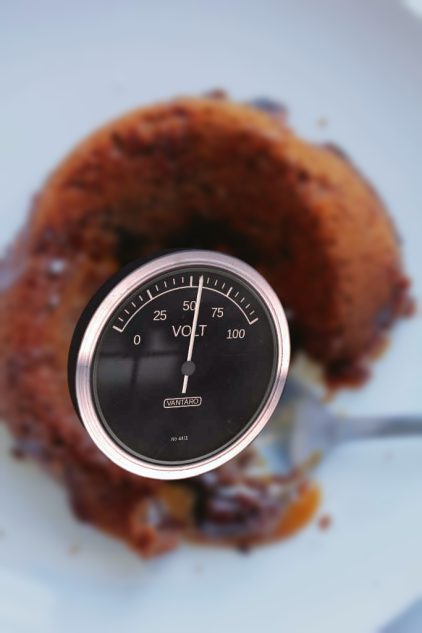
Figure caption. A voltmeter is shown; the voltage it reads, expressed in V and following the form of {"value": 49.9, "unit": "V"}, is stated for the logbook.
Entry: {"value": 55, "unit": "V"}
